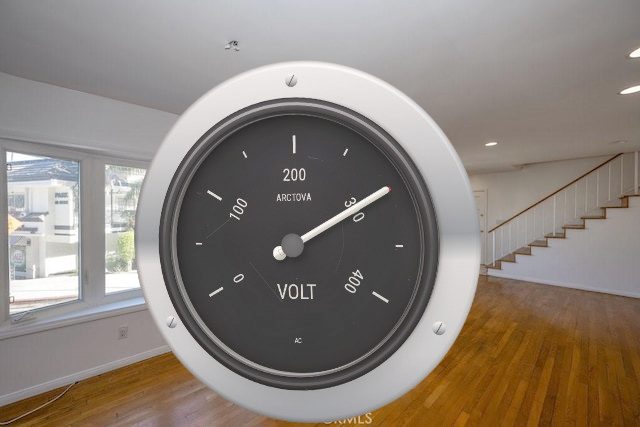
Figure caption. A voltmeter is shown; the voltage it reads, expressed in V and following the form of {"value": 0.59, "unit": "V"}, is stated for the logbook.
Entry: {"value": 300, "unit": "V"}
